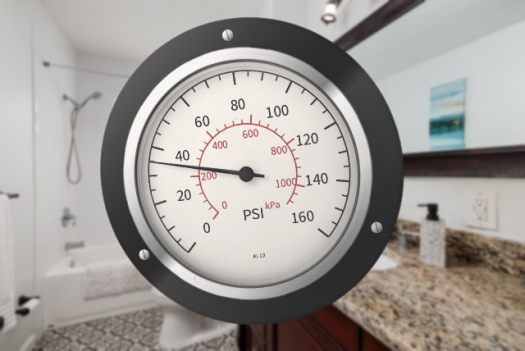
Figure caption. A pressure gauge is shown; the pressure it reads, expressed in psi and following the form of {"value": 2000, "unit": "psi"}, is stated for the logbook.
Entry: {"value": 35, "unit": "psi"}
